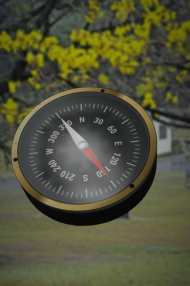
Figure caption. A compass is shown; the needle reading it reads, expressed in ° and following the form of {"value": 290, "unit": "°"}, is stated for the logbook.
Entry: {"value": 150, "unit": "°"}
